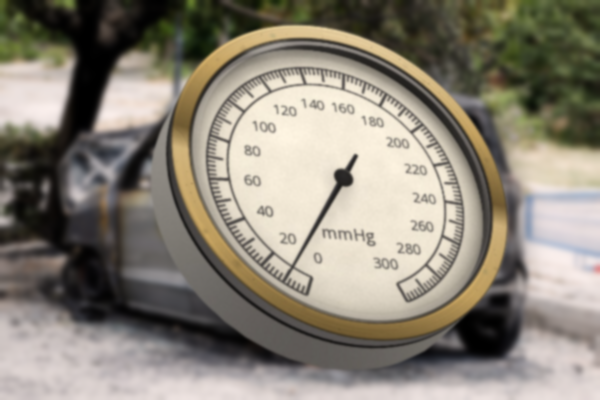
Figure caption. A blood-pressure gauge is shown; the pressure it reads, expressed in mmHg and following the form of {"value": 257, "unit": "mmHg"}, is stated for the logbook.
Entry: {"value": 10, "unit": "mmHg"}
